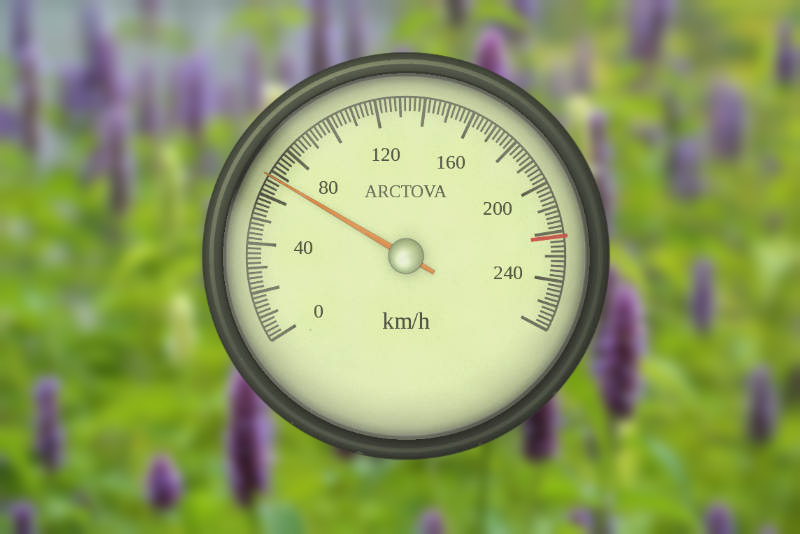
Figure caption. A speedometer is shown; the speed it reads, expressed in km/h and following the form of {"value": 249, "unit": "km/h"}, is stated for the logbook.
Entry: {"value": 68, "unit": "km/h"}
